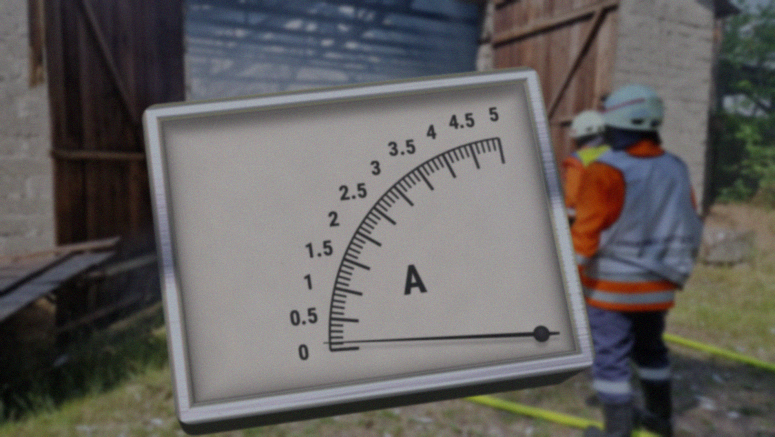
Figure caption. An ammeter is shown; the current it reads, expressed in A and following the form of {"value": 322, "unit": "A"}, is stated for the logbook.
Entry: {"value": 0.1, "unit": "A"}
